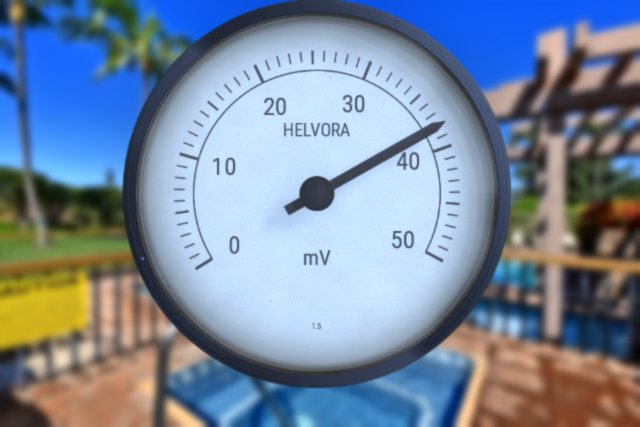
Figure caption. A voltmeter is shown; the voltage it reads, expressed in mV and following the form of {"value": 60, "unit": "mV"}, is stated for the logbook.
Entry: {"value": 38, "unit": "mV"}
